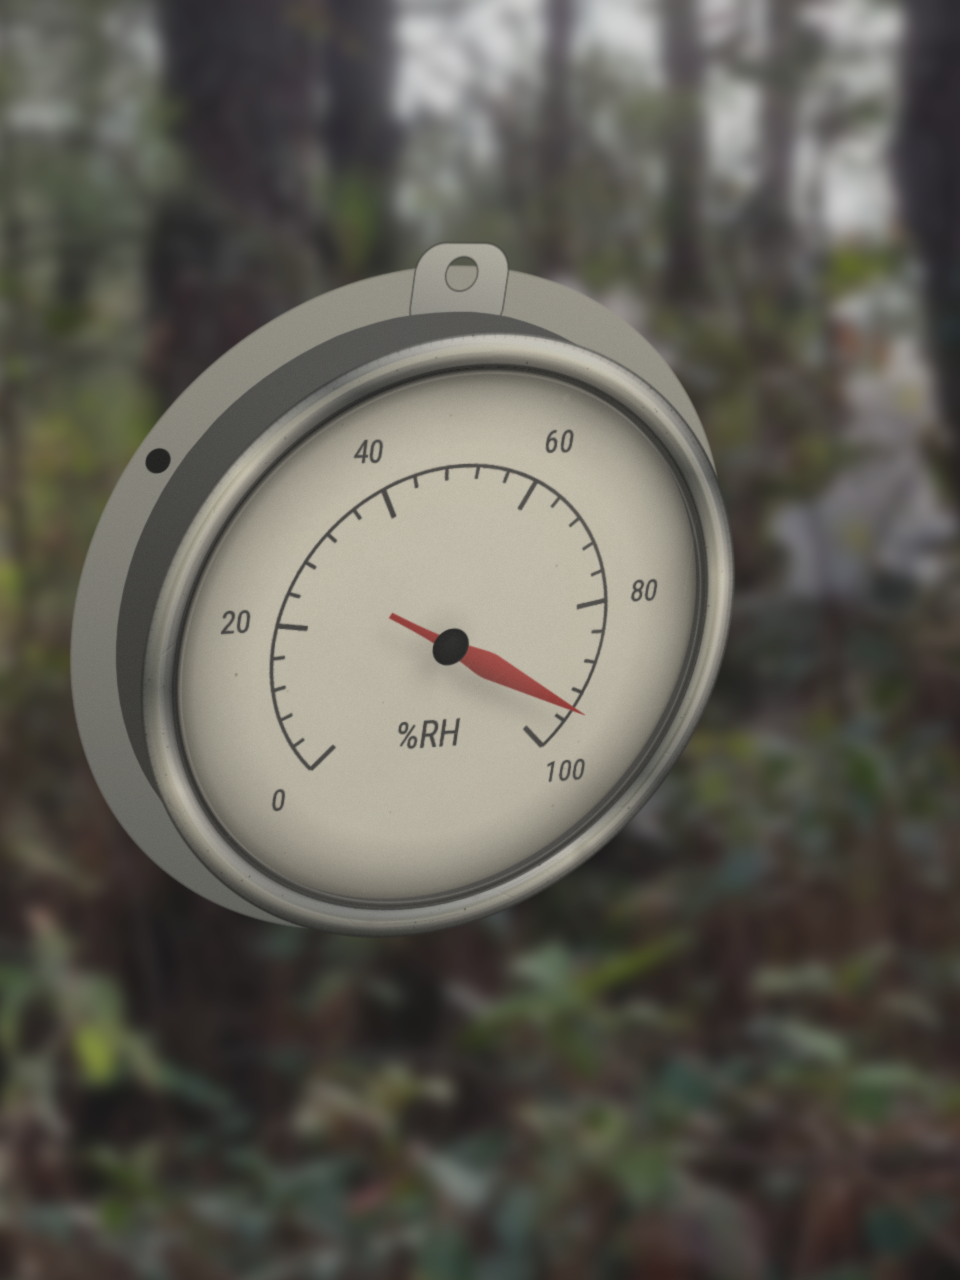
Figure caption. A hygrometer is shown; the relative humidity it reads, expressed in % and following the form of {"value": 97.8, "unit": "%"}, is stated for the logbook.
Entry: {"value": 94, "unit": "%"}
